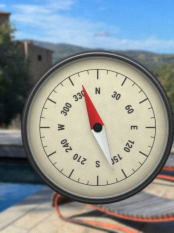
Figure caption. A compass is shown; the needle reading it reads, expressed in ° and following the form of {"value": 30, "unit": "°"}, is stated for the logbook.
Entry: {"value": 340, "unit": "°"}
